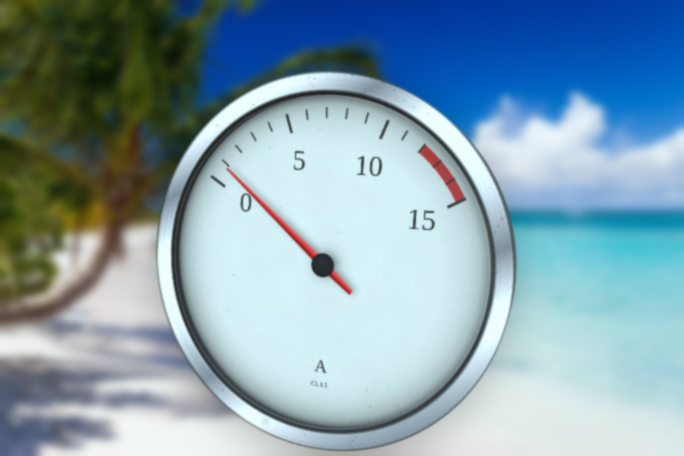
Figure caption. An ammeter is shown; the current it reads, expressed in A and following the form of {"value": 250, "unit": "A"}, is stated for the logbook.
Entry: {"value": 1, "unit": "A"}
